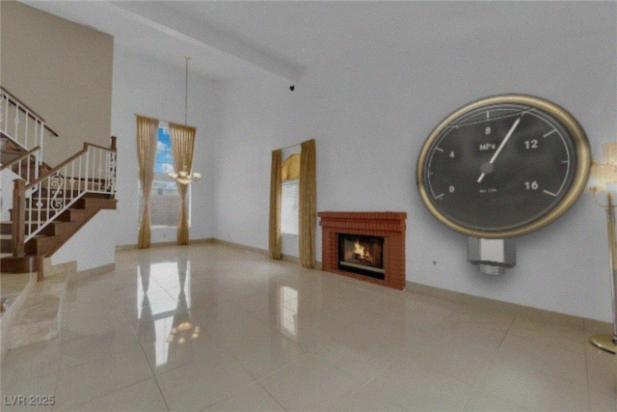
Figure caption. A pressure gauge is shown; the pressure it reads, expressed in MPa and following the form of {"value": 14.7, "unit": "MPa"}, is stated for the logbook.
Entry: {"value": 10, "unit": "MPa"}
